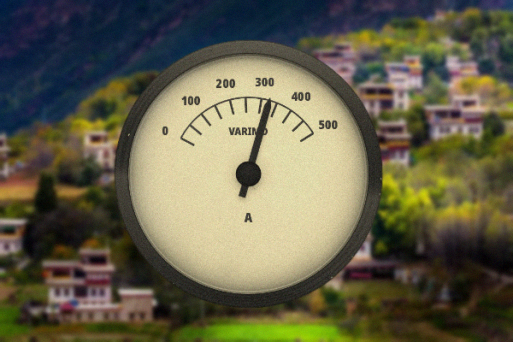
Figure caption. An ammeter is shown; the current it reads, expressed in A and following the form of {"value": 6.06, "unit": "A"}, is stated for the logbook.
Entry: {"value": 325, "unit": "A"}
